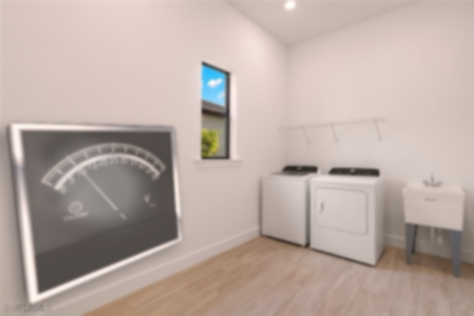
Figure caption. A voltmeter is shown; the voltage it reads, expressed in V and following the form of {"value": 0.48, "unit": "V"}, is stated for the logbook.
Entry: {"value": 10, "unit": "V"}
